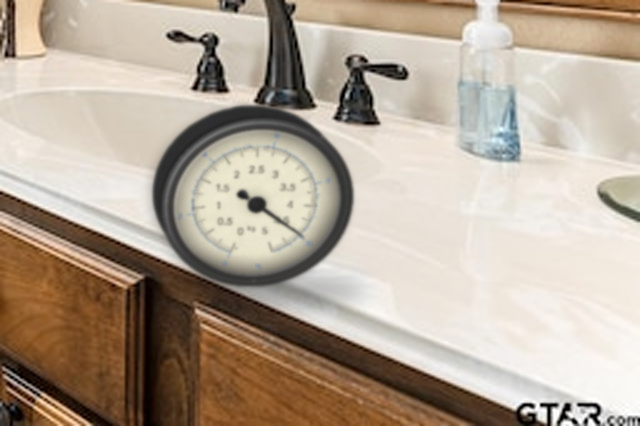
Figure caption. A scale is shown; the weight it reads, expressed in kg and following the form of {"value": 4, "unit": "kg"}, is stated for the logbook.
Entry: {"value": 4.5, "unit": "kg"}
